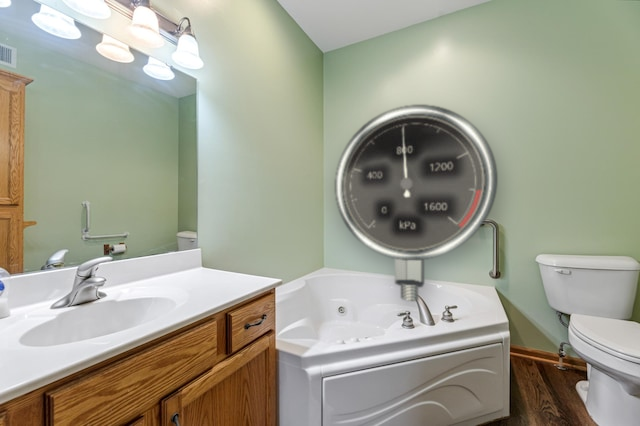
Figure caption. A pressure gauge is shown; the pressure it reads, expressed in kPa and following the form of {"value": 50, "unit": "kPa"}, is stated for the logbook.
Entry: {"value": 800, "unit": "kPa"}
